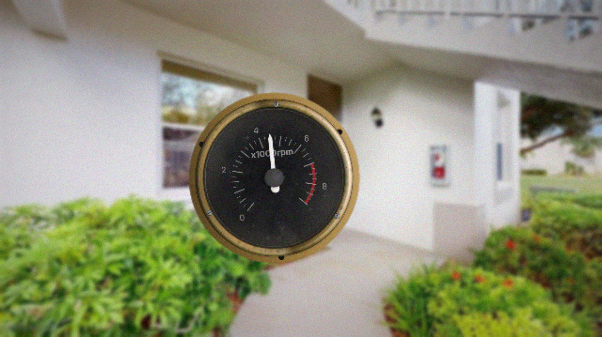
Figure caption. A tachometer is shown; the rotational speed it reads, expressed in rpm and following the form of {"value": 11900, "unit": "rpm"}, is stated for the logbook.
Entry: {"value": 4500, "unit": "rpm"}
